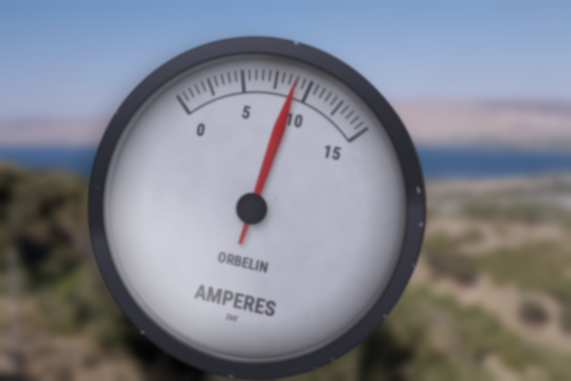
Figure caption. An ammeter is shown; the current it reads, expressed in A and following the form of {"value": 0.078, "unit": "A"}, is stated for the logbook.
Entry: {"value": 9, "unit": "A"}
